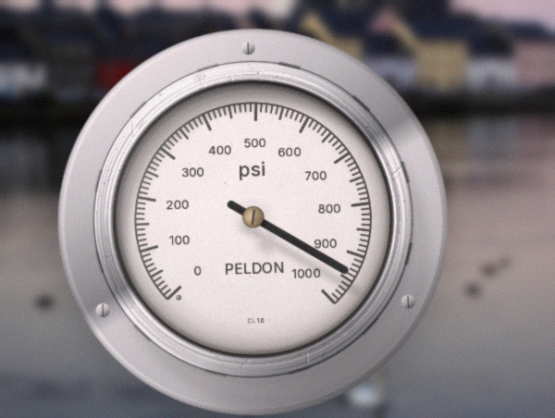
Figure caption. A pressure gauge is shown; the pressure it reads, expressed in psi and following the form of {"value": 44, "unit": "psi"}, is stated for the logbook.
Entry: {"value": 940, "unit": "psi"}
